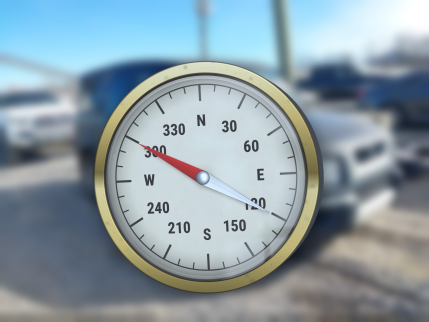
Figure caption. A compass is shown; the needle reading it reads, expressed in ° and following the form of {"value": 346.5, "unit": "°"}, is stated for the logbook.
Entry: {"value": 300, "unit": "°"}
